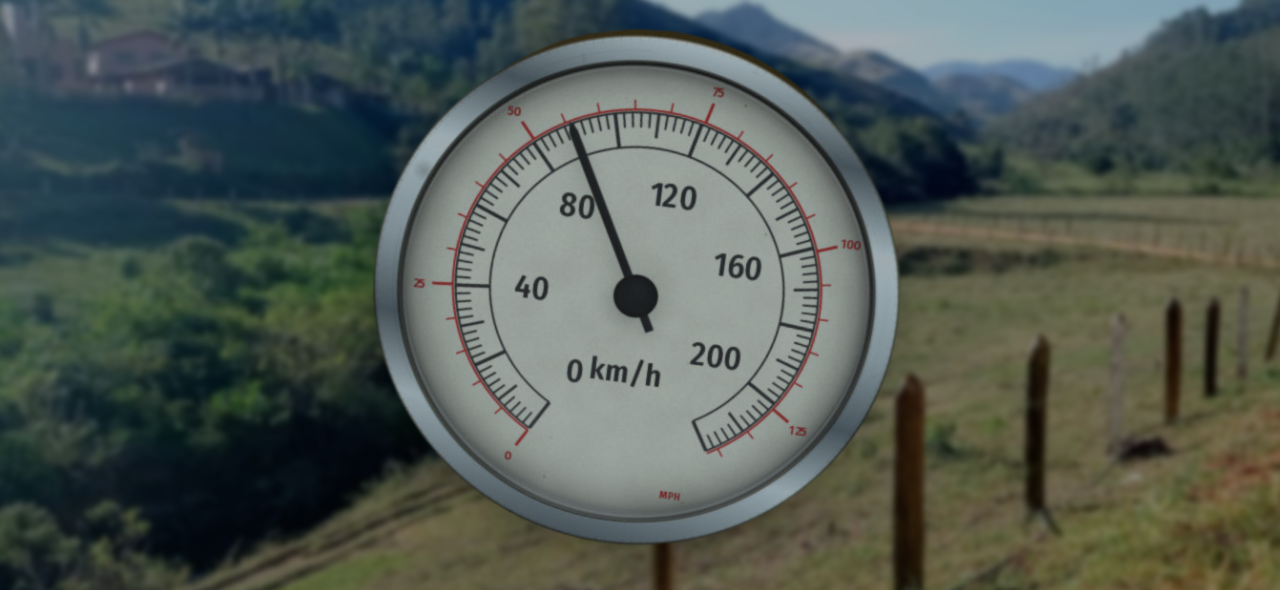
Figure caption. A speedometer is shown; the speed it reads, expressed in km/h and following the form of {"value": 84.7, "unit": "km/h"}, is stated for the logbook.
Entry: {"value": 90, "unit": "km/h"}
